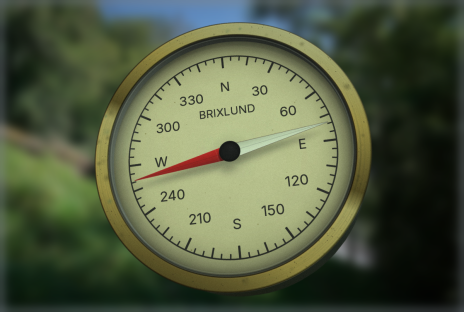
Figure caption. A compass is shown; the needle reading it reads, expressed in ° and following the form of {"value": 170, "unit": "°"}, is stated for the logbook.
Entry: {"value": 260, "unit": "°"}
